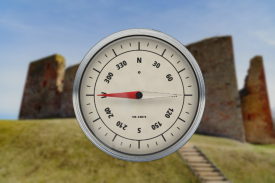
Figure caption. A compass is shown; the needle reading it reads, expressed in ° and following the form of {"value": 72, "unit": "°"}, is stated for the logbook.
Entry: {"value": 270, "unit": "°"}
